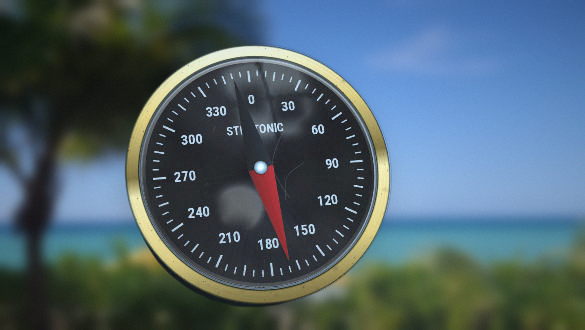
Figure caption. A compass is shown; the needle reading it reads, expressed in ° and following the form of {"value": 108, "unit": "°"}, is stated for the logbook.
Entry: {"value": 170, "unit": "°"}
